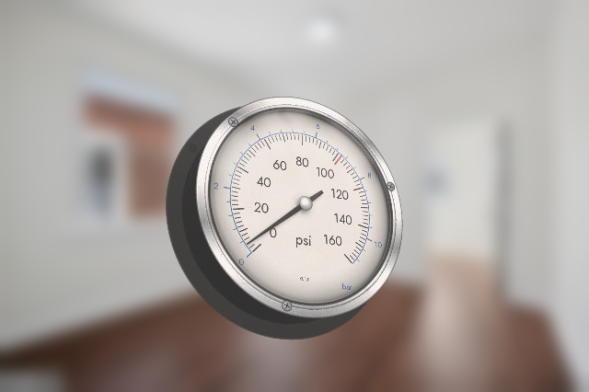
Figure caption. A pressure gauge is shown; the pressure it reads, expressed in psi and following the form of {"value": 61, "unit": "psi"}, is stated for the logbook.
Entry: {"value": 4, "unit": "psi"}
